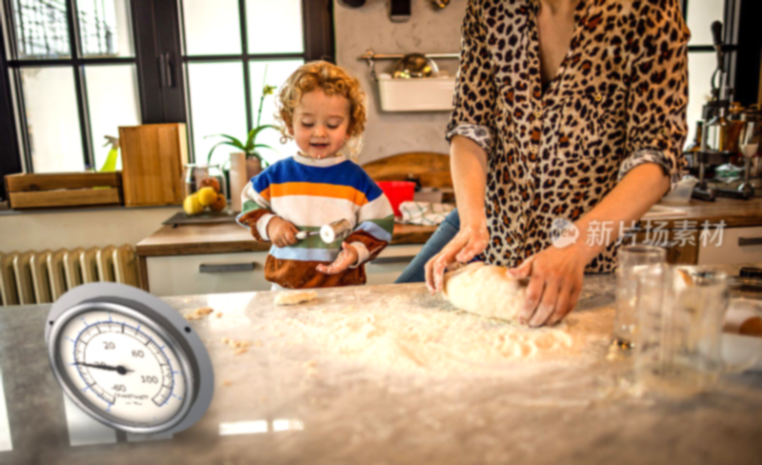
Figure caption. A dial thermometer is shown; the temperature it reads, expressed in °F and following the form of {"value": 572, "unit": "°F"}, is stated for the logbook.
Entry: {"value": -20, "unit": "°F"}
